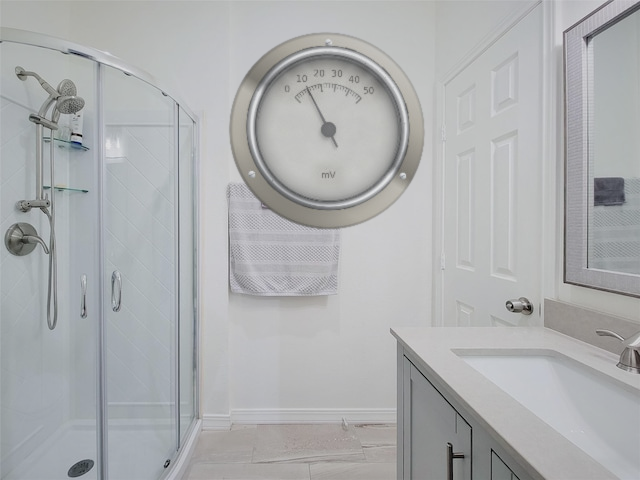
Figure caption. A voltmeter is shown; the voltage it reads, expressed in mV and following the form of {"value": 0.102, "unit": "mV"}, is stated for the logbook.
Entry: {"value": 10, "unit": "mV"}
